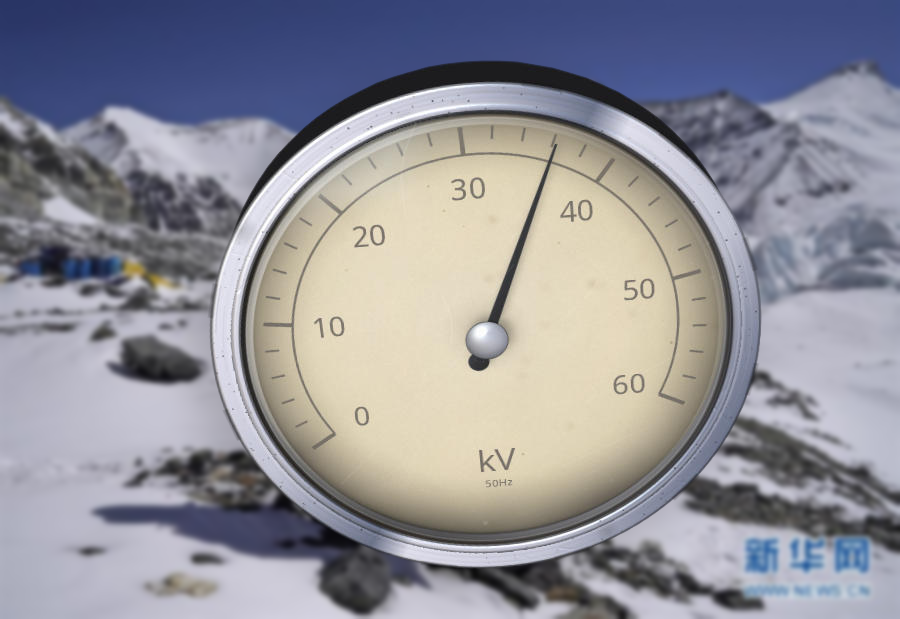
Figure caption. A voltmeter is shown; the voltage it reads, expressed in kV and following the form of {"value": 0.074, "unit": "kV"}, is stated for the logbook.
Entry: {"value": 36, "unit": "kV"}
